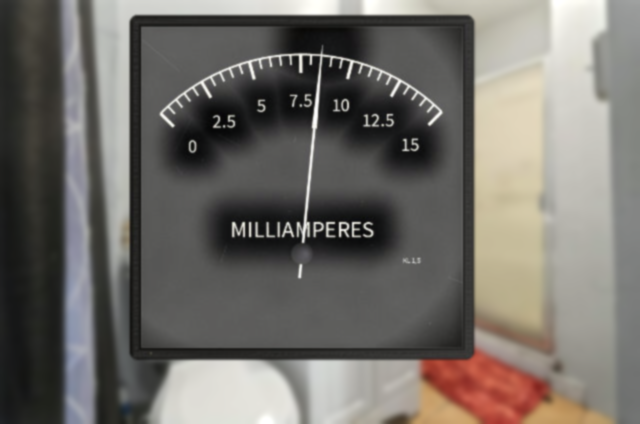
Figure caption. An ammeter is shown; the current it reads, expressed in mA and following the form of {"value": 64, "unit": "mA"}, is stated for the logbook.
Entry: {"value": 8.5, "unit": "mA"}
